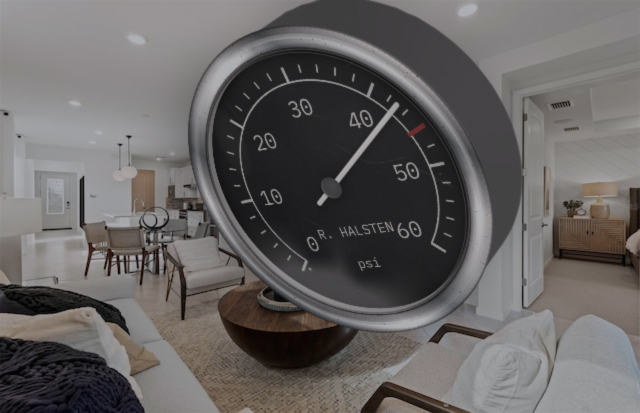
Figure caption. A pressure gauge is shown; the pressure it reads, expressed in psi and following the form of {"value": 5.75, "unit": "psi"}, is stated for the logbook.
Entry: {"value": 43, "unit": "psi"}
